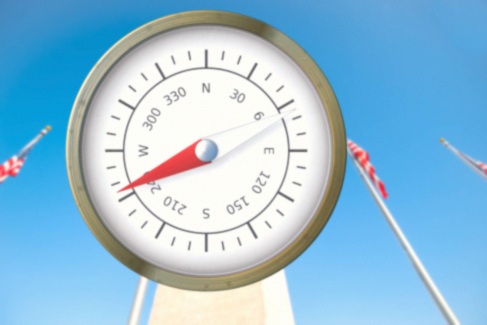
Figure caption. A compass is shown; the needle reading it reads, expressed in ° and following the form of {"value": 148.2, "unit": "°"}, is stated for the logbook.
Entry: {"value": 245, "unit": "°"}
